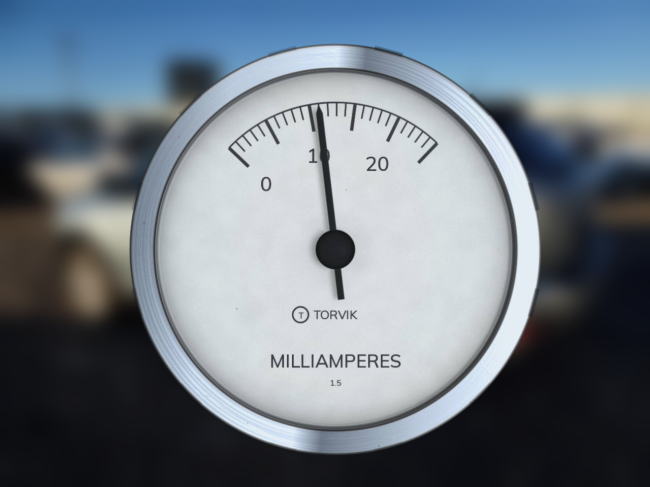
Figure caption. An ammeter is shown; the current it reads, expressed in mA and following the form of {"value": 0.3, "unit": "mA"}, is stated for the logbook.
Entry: {"value": 11, "unit": "mA"}
